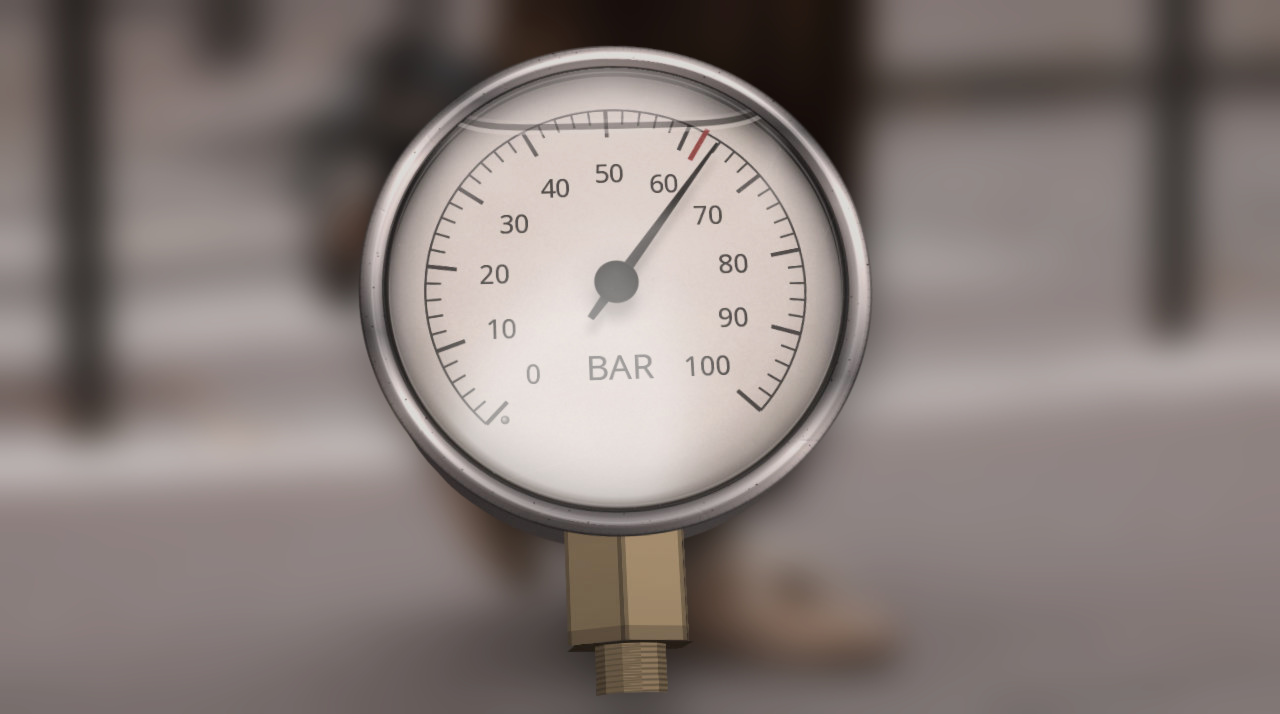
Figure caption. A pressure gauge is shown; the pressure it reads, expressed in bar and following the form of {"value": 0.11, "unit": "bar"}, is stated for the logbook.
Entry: {"value": 64, "unit": "bar"}
